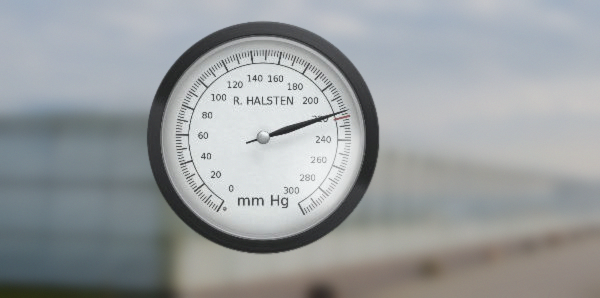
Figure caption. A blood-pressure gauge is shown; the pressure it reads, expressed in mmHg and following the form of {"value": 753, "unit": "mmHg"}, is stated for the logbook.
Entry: {"value": 220, "unit": "mmHg"}
